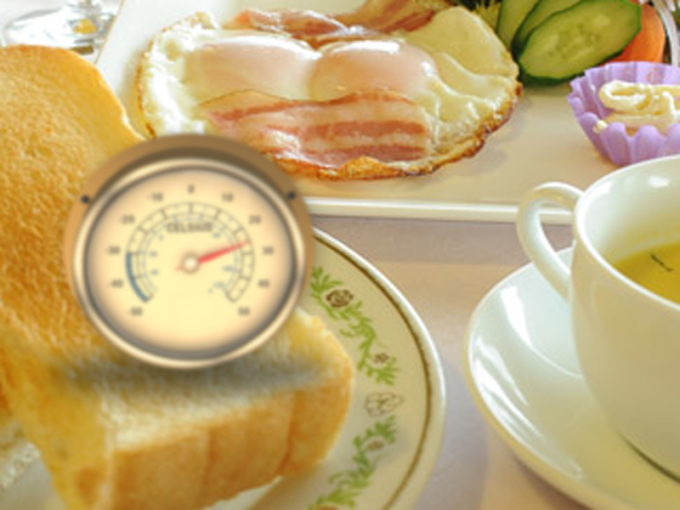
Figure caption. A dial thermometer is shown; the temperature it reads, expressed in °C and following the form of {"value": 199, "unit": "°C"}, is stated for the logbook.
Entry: {"value": 25, "unit": "°C"}
